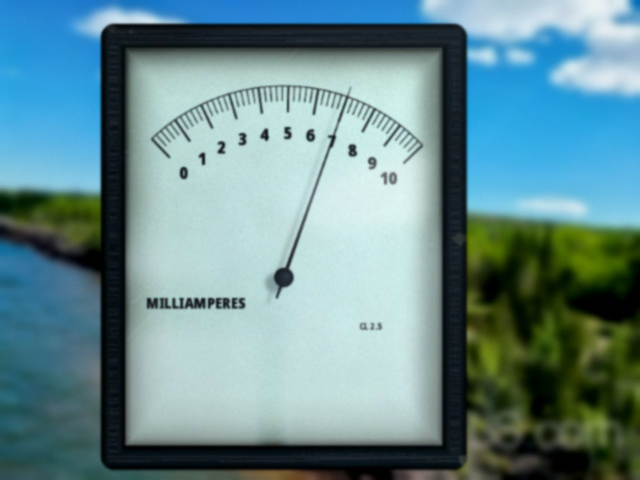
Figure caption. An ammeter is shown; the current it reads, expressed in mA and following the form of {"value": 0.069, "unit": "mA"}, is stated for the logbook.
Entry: {"value": 7, "unit": "mA"}
